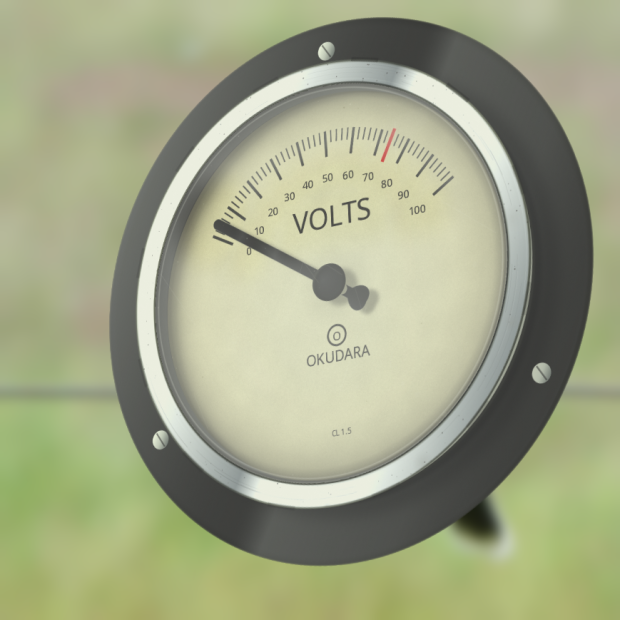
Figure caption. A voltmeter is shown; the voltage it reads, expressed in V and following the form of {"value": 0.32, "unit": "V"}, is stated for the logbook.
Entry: {"value": 4, "unit": "V"}
